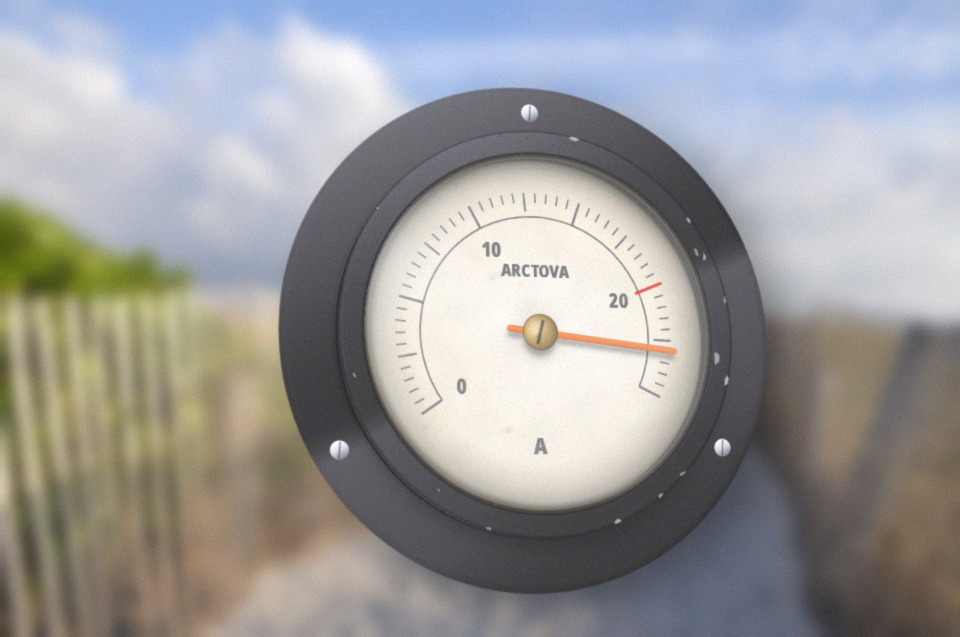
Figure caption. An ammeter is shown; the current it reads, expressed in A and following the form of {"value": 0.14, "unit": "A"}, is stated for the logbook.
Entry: {"value": 23, "unit": "A"}
